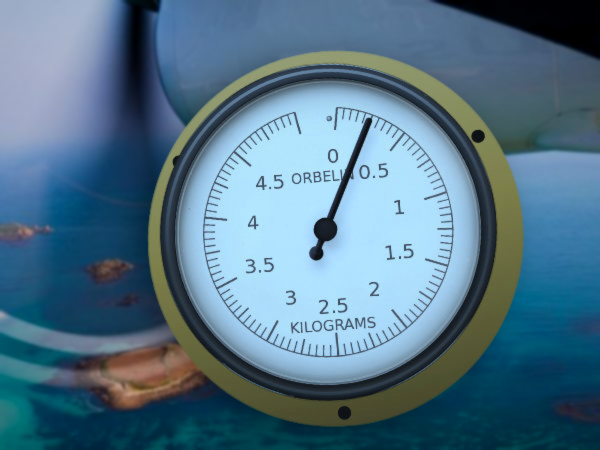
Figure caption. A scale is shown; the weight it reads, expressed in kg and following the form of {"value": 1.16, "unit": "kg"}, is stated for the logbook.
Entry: {"value": 0.25, "unit": "kg"}
